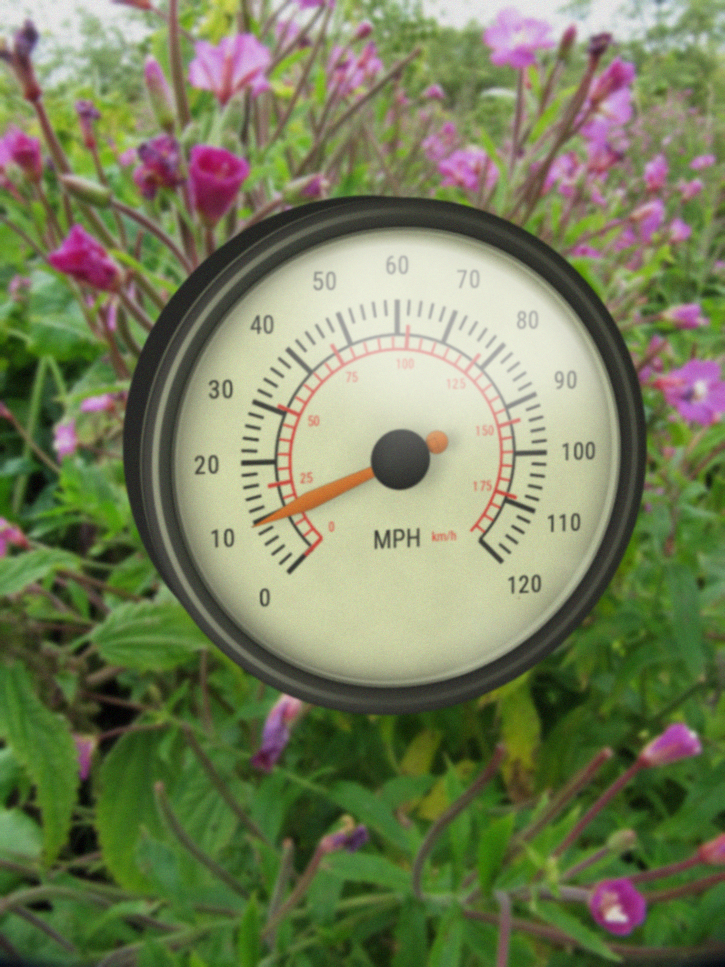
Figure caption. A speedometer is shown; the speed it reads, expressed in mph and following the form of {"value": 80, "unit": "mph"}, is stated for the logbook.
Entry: {"value": 10, "unit": "mph"}
